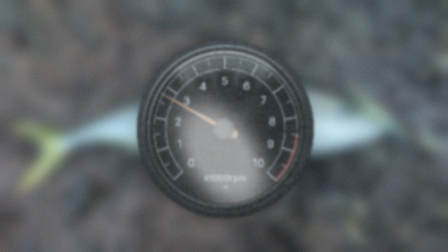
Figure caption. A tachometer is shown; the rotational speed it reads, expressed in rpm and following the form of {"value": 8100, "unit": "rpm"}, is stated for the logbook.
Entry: {"value": 2750, "unit": "rpm"}
